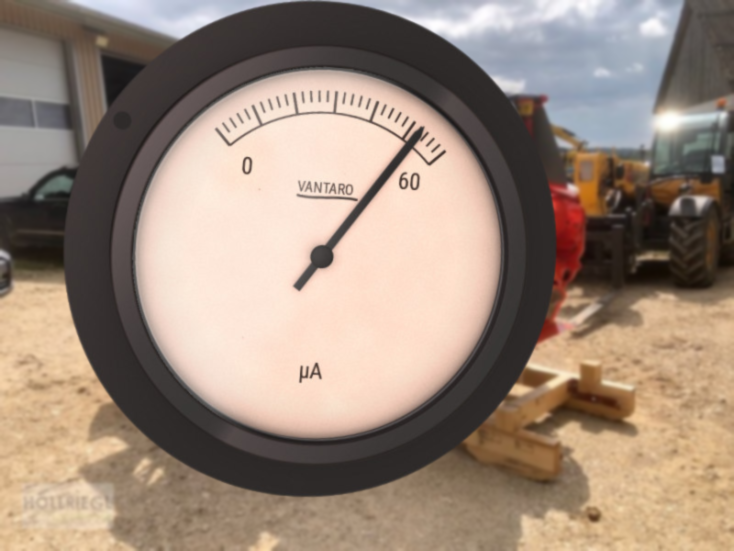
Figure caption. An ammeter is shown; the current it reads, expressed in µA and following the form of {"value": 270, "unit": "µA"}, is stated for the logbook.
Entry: {"value": 52, "unit": "µA"}
